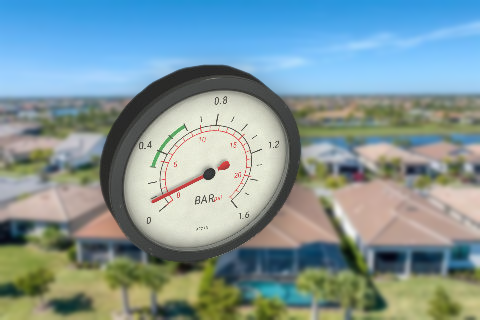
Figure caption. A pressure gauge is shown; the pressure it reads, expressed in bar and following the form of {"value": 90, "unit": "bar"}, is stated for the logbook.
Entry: {"value": 0.1, "unit": "bar"}
